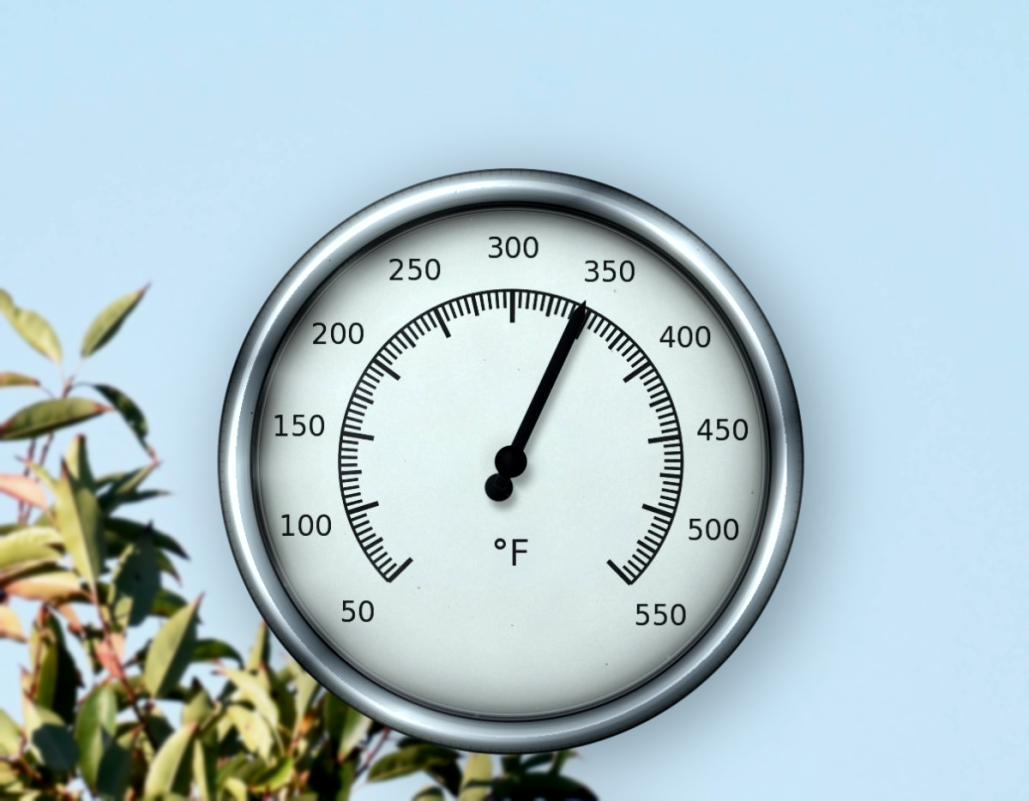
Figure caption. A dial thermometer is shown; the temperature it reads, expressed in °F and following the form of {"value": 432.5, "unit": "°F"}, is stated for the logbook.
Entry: {"value": 345, "unit": "°F"}
